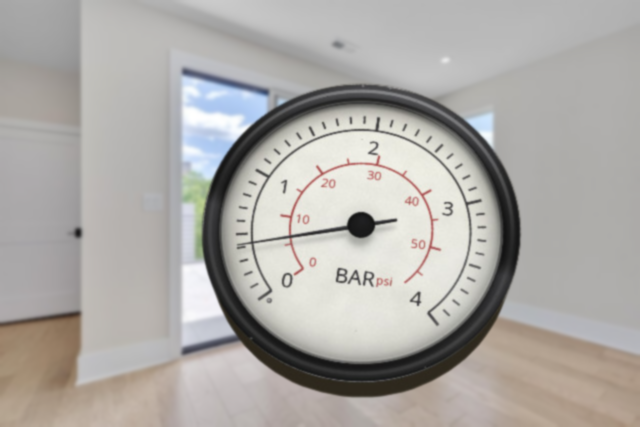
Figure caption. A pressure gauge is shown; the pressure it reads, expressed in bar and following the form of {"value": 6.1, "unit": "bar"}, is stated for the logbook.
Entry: {"value": 0.4, "unit": "bar"}
